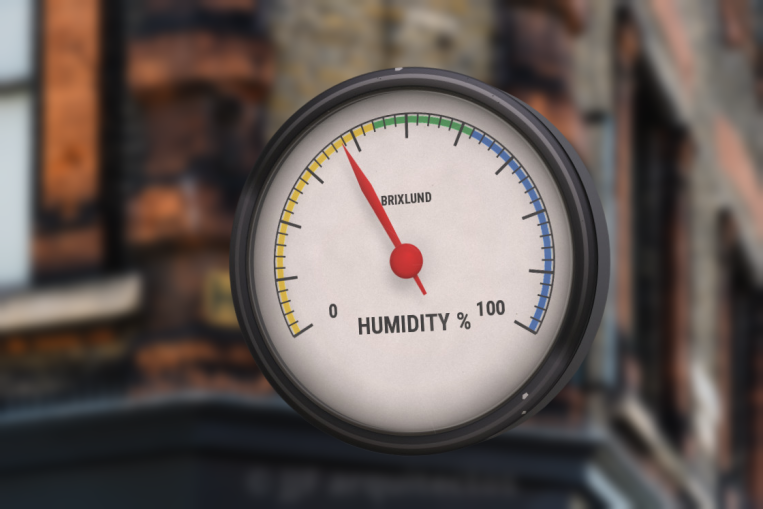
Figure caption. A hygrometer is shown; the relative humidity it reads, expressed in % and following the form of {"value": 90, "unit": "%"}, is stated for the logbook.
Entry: {"value": 38, "unit": "%"}
